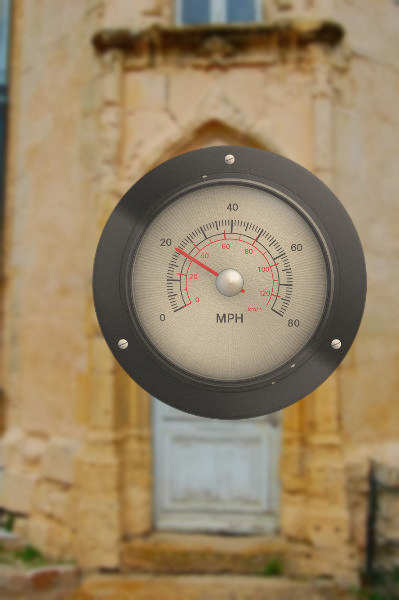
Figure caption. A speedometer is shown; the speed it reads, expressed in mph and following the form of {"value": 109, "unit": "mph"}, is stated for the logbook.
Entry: {"value": 20, "unit": "mph"}
